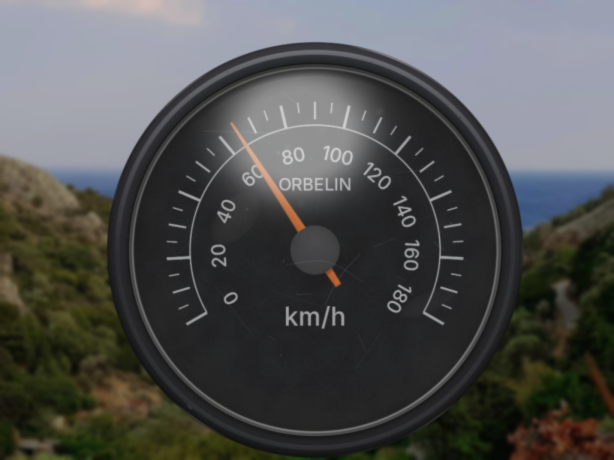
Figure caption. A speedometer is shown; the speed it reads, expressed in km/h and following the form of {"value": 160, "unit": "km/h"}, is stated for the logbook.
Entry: {"value": 65, "unit": "km/h"}
